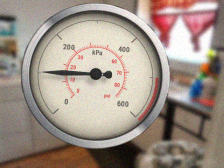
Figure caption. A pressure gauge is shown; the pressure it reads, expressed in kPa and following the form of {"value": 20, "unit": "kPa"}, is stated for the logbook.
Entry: {"value": 100, "unit": "kPa"}
